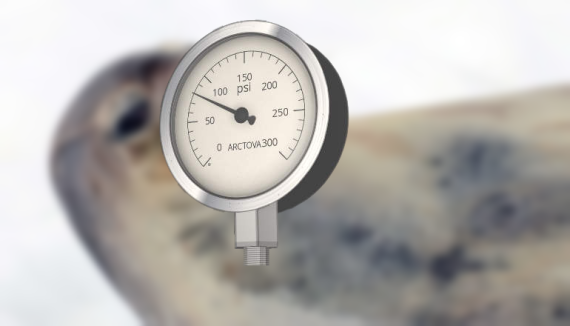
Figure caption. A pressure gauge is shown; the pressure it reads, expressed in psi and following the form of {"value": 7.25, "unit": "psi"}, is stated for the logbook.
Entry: {"value": 80, "unit": "psi"}
